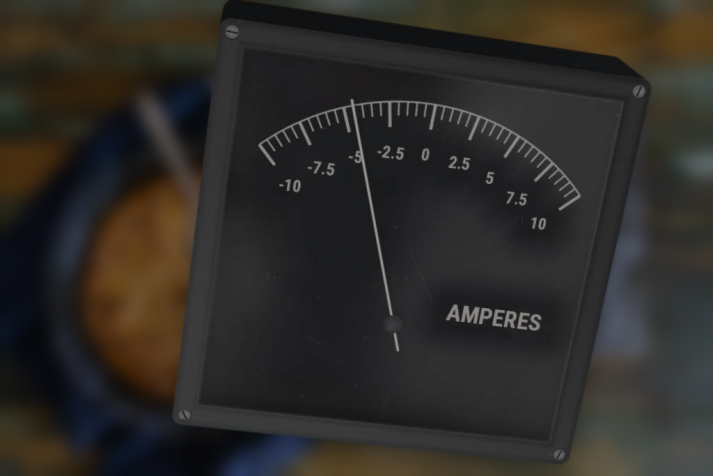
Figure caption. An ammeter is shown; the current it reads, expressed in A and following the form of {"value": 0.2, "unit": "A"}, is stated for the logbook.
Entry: {"value": -4.5, "unit": "A"}
